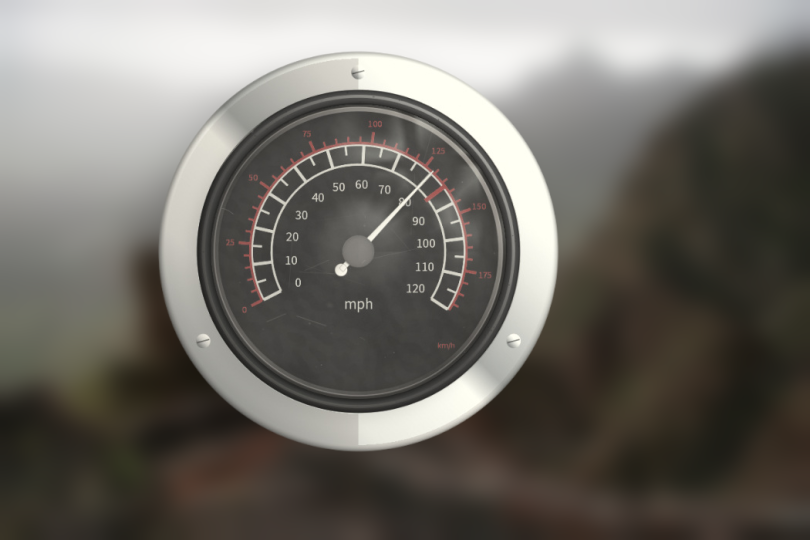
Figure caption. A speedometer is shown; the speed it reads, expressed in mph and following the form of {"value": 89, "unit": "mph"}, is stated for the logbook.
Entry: {"value": 80, "unit": "mph"}
